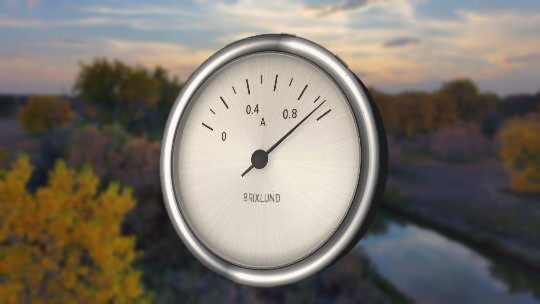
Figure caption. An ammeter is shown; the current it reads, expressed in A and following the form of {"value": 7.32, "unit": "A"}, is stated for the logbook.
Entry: {"value": 0.95, "unit": "A"}
